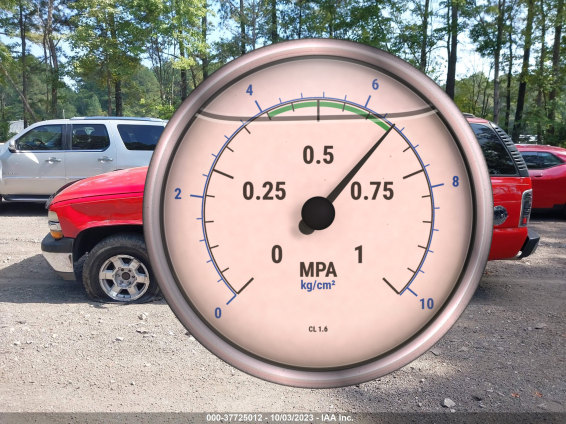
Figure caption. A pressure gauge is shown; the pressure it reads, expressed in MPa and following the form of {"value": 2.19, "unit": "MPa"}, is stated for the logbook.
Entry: {"value": 0.65, "unit": "MPa"}
